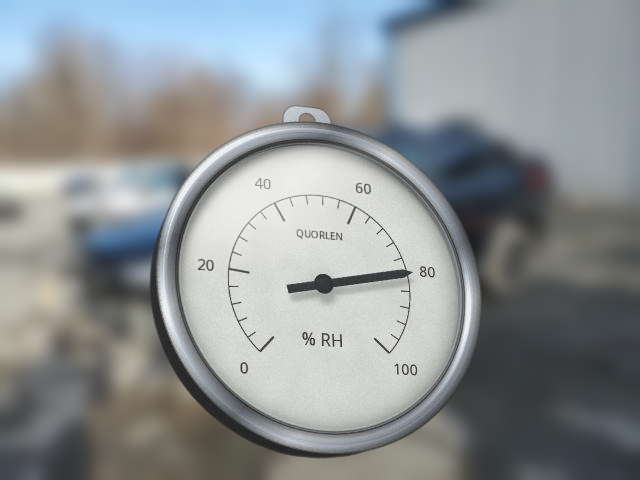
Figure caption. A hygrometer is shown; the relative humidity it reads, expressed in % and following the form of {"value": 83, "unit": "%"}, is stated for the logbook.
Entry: {"value": 80, "unit": "%"}
